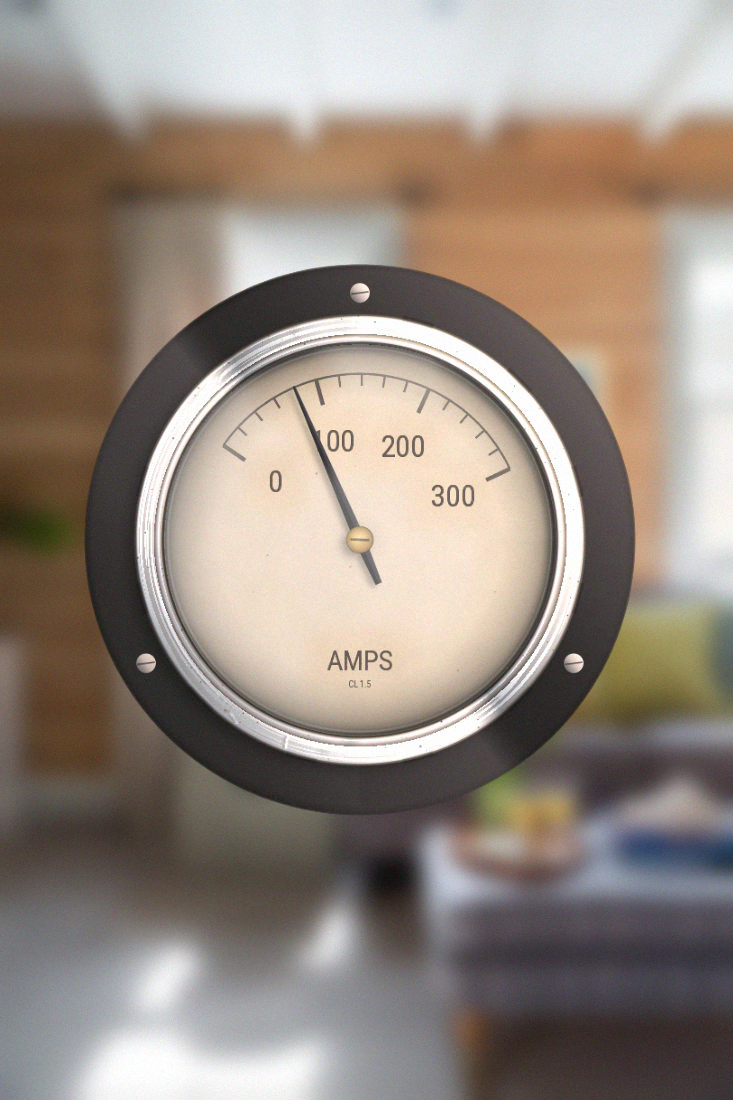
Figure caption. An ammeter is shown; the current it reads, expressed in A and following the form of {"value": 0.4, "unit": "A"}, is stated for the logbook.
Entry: {"value": 80, "unit": "A"}
